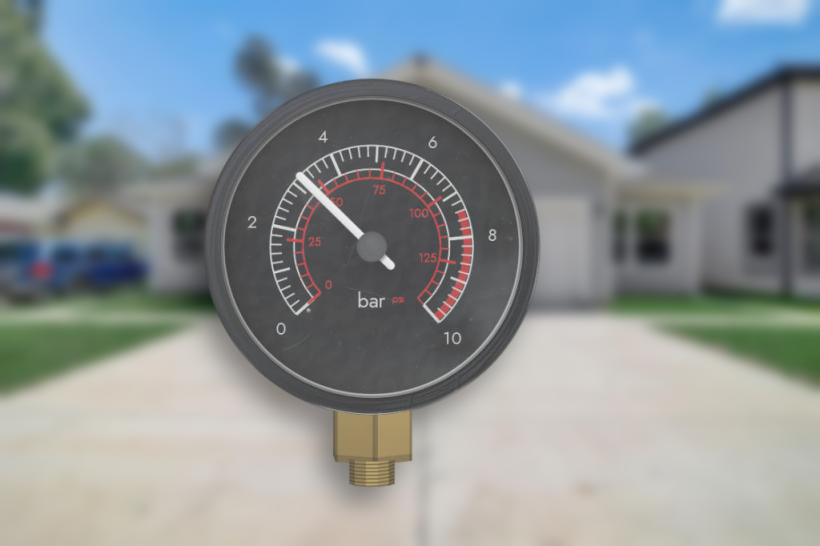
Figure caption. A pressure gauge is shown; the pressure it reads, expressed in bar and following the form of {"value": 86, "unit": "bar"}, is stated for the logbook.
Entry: {"value": 3.2, "unit": "bar"}
